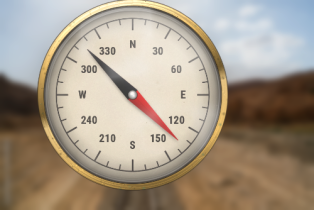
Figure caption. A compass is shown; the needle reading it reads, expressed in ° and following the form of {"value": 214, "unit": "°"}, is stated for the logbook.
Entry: {"value": 135, "unit": "°"}
